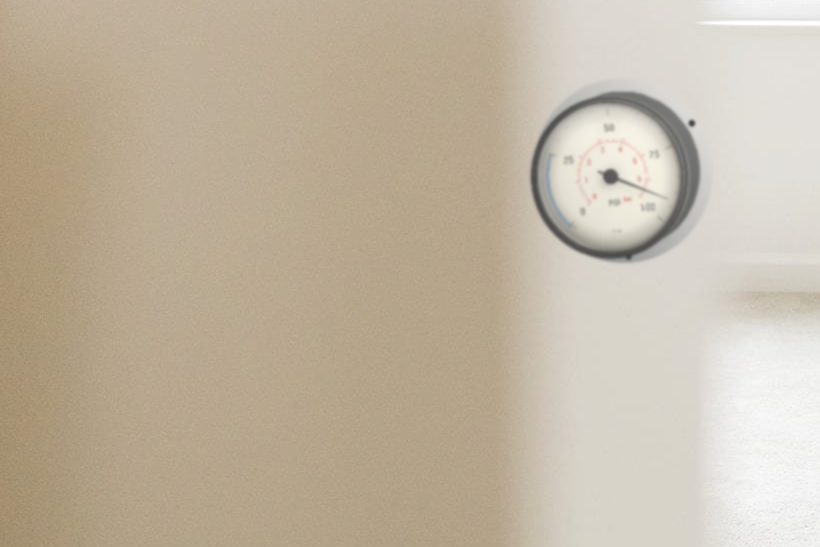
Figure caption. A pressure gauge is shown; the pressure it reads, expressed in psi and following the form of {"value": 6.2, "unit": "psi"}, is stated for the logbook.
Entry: {"value": 92.5, "unit": "psi"}
